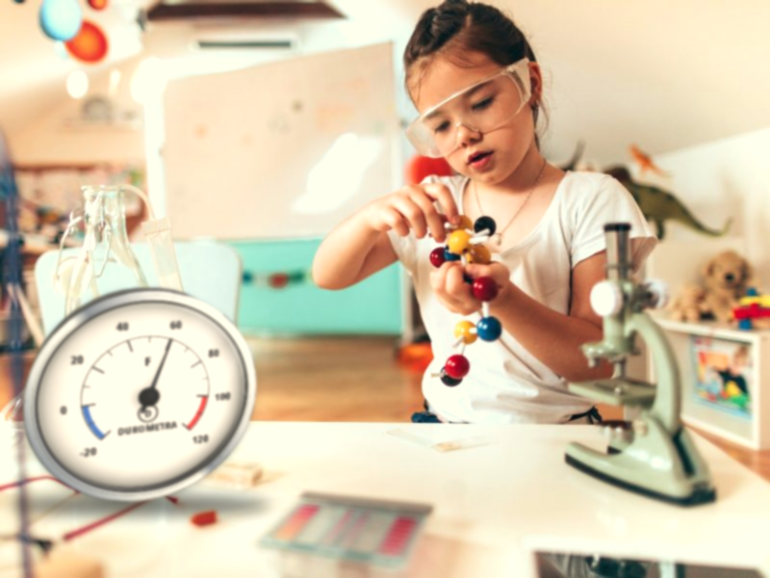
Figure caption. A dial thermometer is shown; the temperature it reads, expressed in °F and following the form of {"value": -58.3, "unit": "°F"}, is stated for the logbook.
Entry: {"value": 60, "unit": "°F"}
